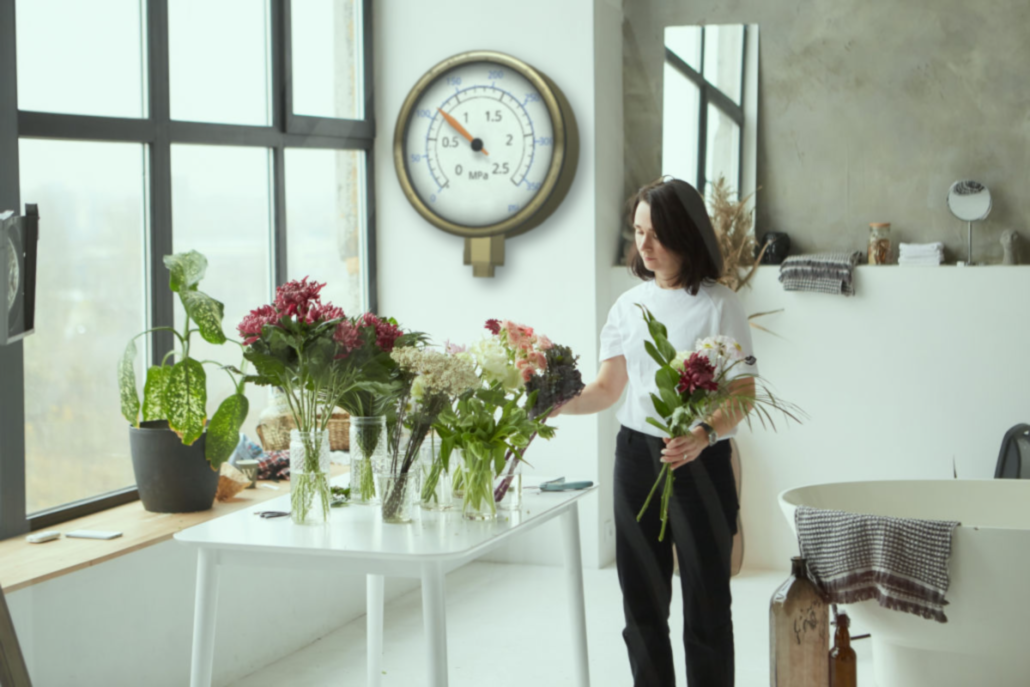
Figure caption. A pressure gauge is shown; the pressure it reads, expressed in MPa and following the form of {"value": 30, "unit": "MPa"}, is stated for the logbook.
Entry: {"value": 0.8, "unit": "MPa"}
